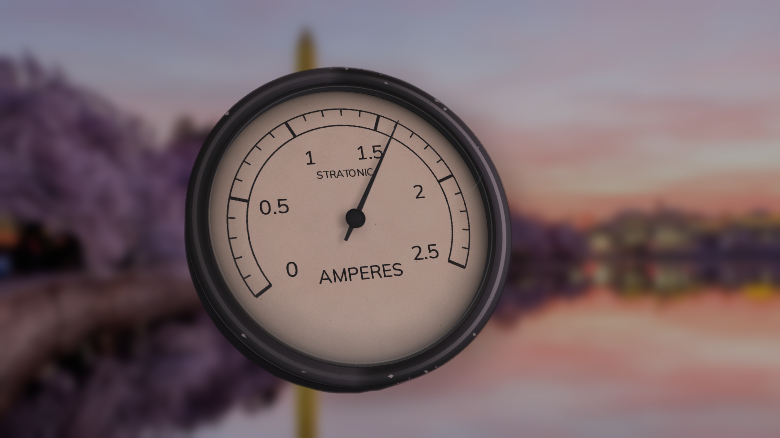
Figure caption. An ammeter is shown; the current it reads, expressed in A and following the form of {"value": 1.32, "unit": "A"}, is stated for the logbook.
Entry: {"value": 1.6, "unit": "A"}
